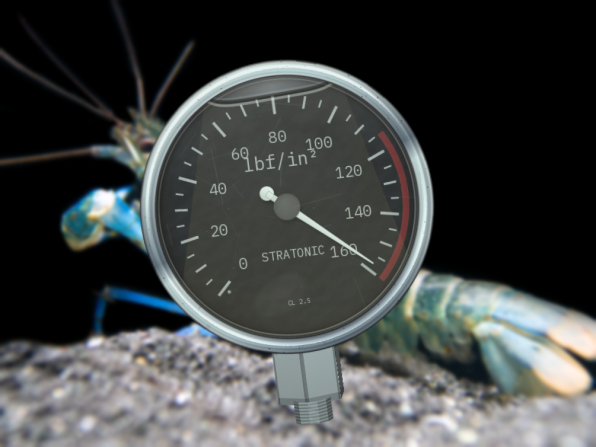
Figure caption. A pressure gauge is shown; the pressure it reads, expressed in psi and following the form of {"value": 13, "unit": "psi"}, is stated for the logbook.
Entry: {"value": 157.5, "unit": "psi"}
